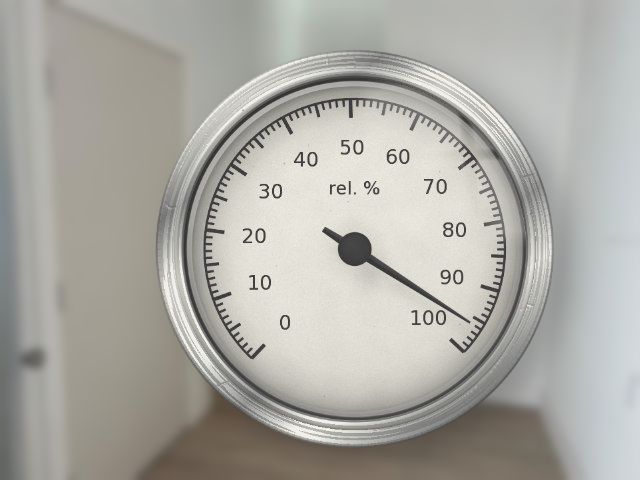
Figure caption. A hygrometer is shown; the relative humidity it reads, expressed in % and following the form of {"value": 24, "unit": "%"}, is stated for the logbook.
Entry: {"value": 96, "unit": "%"}
